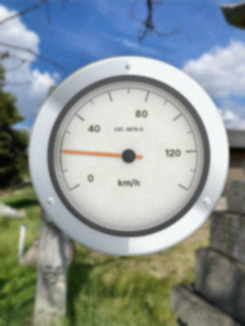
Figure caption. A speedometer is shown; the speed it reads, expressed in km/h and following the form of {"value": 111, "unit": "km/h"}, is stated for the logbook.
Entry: {"value": 20, "unit": "km/h"}
